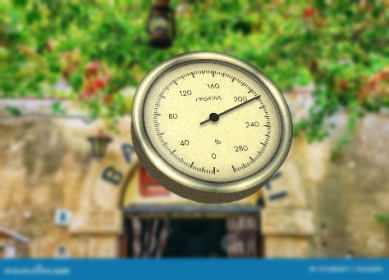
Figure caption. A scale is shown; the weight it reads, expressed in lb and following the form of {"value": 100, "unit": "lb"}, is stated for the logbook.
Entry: {"value": 210, "unit": "lb"}
